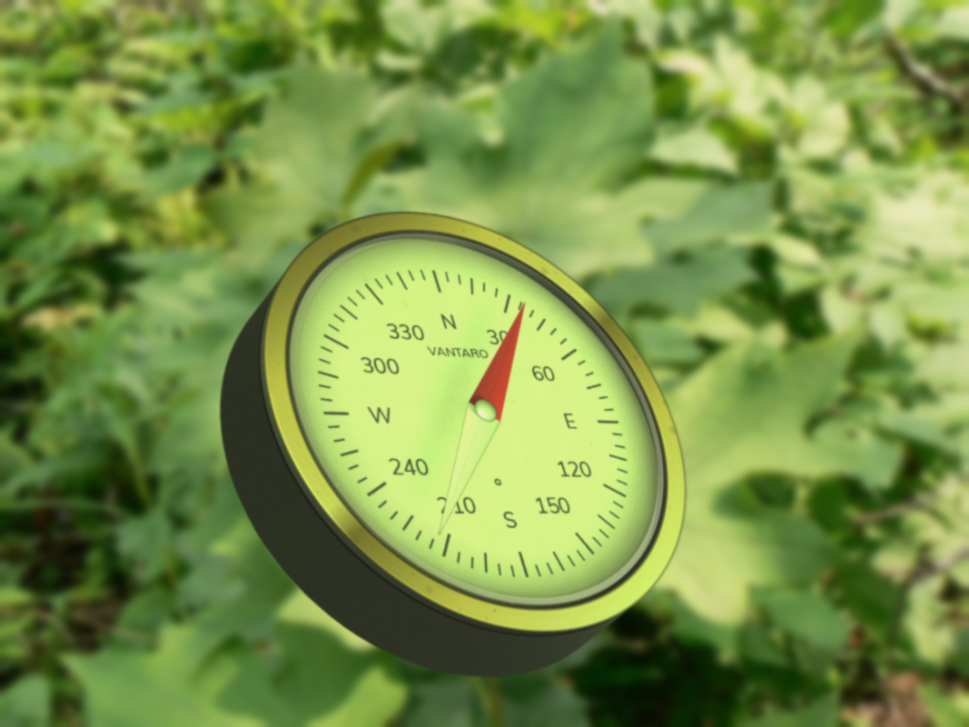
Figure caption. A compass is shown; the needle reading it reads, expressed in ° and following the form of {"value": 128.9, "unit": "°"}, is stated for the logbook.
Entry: {"value": 35, "unit": "°"}
